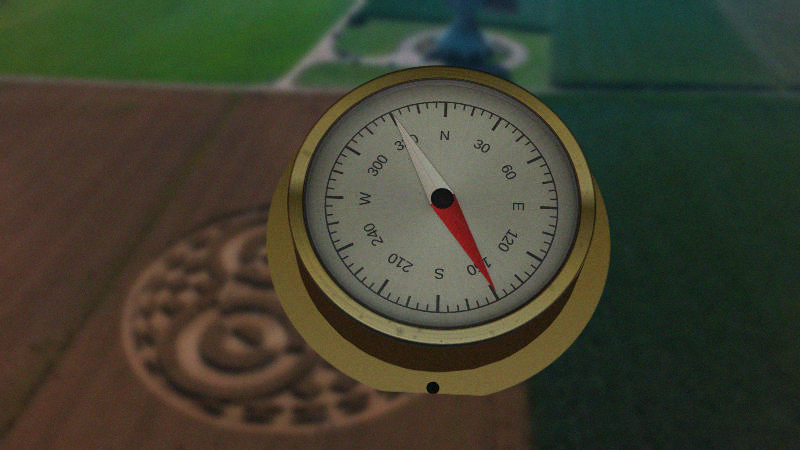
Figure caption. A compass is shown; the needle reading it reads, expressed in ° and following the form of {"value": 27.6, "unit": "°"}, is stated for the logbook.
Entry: {"value": 150, "unit": "°"}
